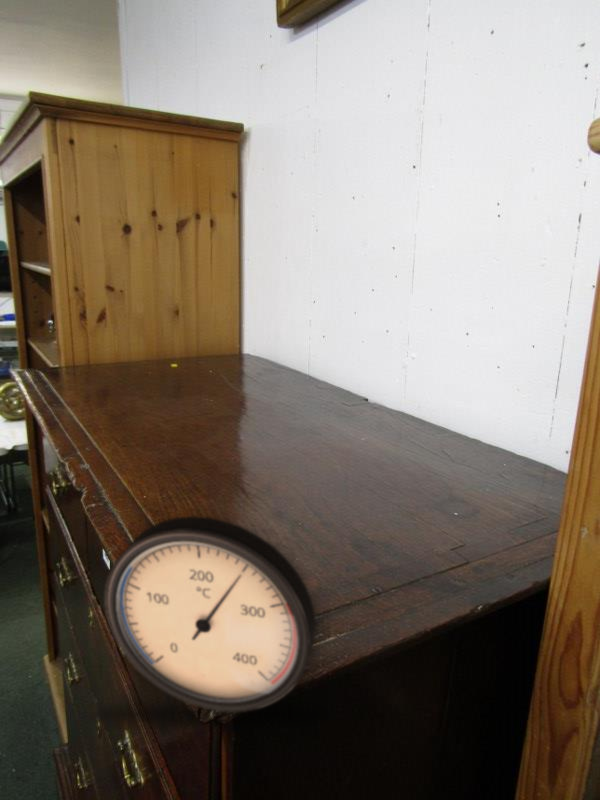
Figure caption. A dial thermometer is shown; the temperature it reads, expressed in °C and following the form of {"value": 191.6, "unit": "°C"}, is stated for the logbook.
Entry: {"value": 250, "unit": "°C"}
